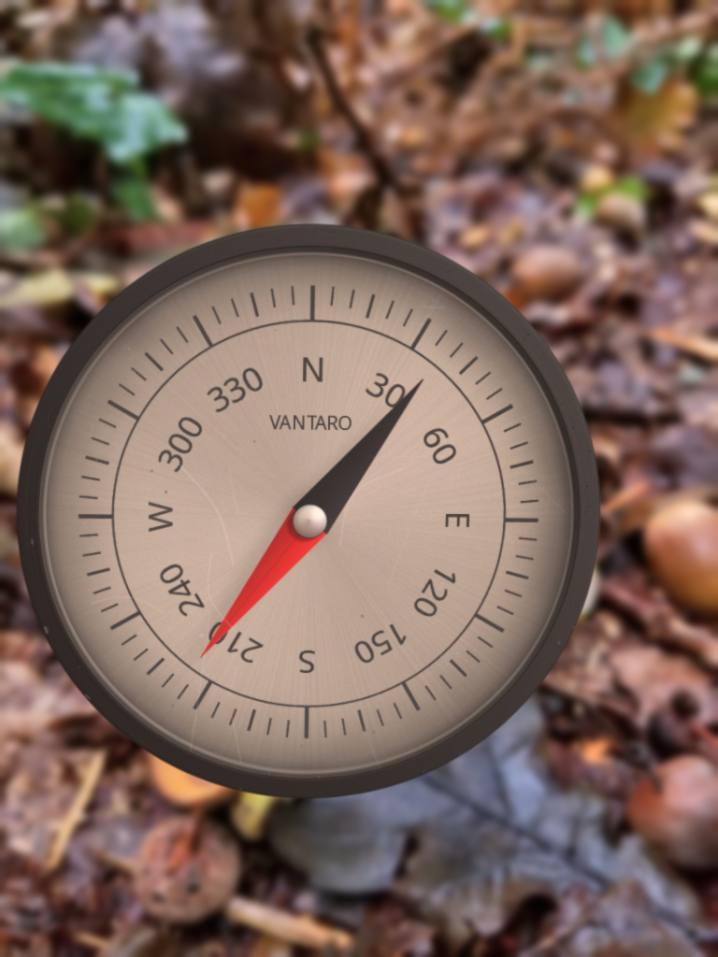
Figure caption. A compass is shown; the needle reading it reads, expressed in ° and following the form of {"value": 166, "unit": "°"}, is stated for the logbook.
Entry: {"value": 217.5, "unit": "°"}
